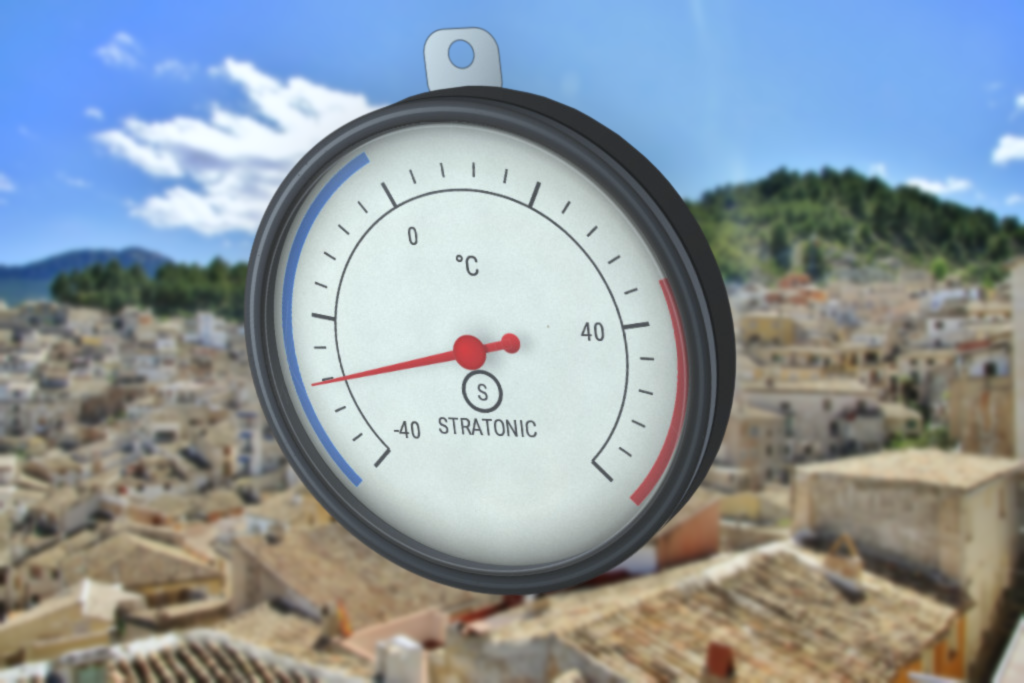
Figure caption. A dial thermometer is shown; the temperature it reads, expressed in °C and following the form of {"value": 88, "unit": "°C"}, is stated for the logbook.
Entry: {"value": -28, "unit": "°C"}
